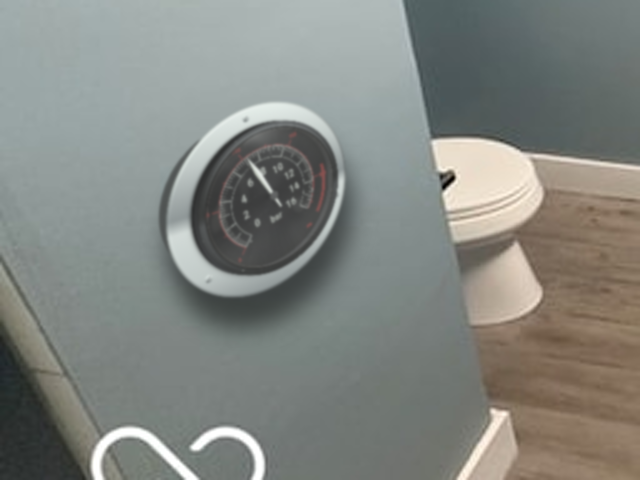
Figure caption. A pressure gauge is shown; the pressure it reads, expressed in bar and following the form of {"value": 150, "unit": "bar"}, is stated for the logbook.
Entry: {"value": 7, "unit": "bar"}
